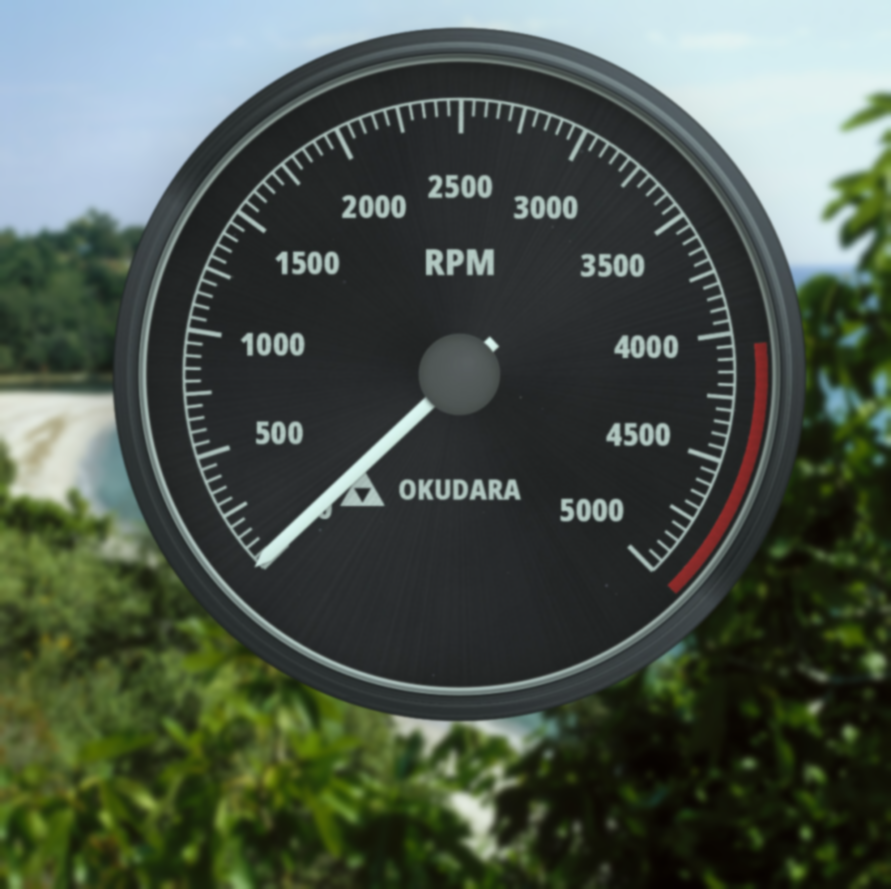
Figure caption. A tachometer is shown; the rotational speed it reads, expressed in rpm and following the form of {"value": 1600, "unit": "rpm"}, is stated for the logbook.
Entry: {"value": 25, "unit": "rpm"}
